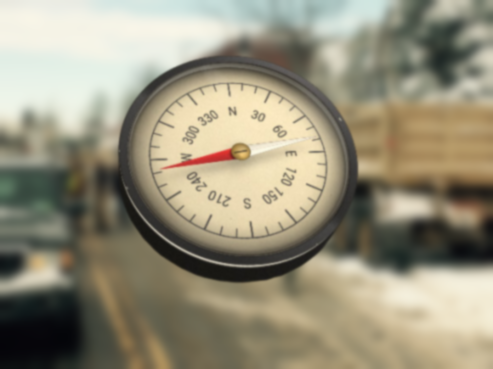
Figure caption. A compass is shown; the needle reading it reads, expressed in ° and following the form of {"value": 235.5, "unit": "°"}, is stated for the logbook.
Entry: {"value": 260, "unit": "°"}
